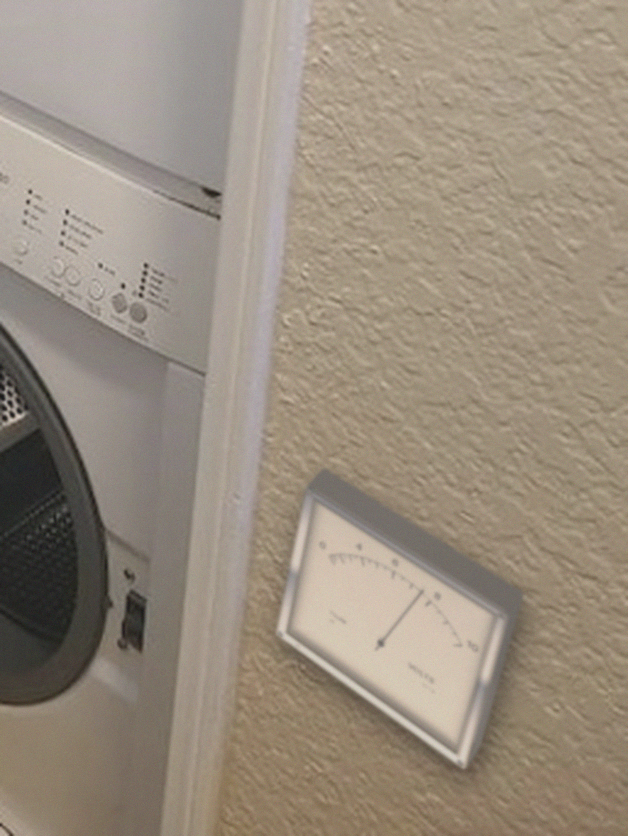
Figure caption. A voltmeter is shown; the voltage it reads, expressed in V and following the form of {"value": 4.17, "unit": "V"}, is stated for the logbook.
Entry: {"value": 7.5, "unit": "V"}
